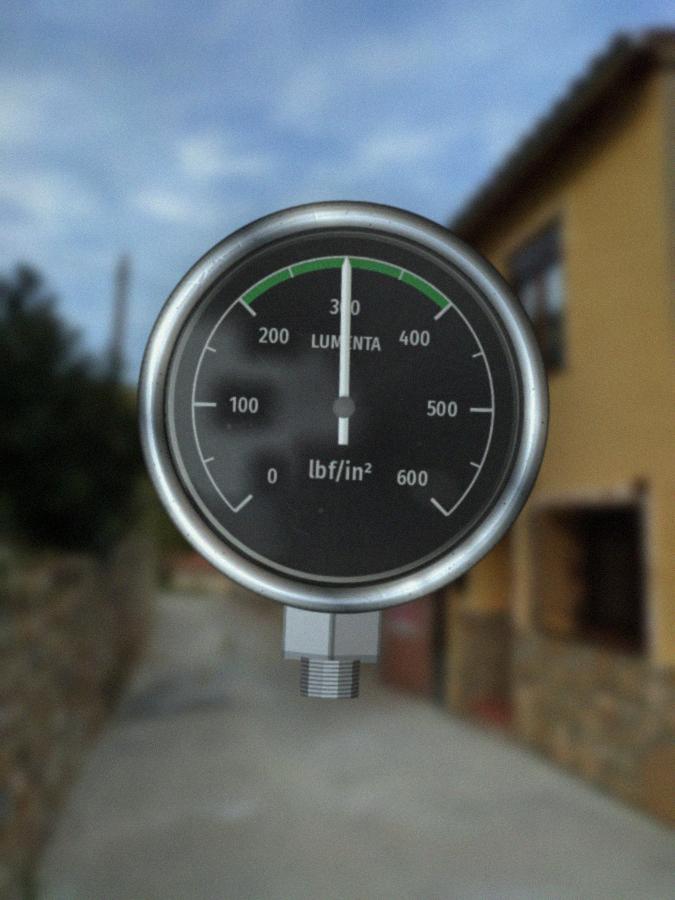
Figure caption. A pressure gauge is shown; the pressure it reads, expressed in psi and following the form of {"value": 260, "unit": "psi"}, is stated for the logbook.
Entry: {"value": 300, "unit": "psi"}
